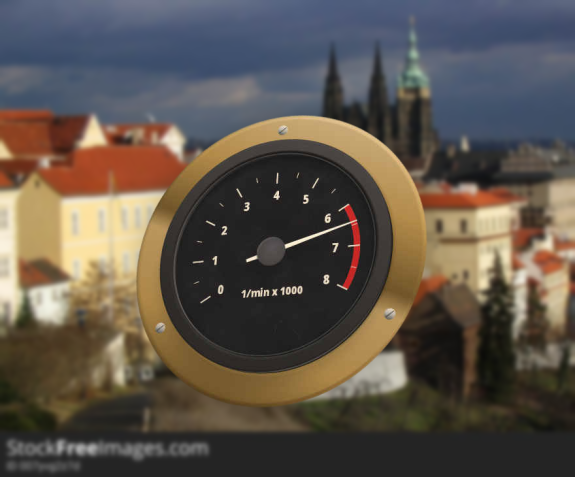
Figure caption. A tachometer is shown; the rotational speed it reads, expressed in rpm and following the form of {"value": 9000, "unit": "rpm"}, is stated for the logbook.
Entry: {"value": 6500, "unit": "rpm"}
